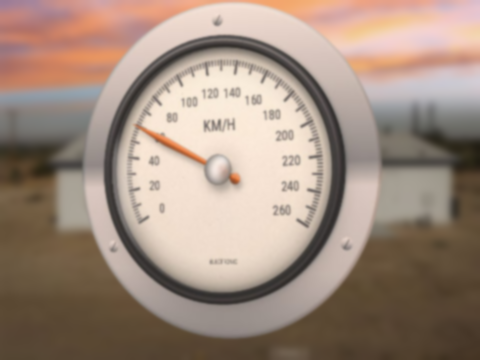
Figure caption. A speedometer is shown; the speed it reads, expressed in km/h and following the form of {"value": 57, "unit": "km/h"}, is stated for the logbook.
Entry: {"value": 60, "unit": "km/h"}
